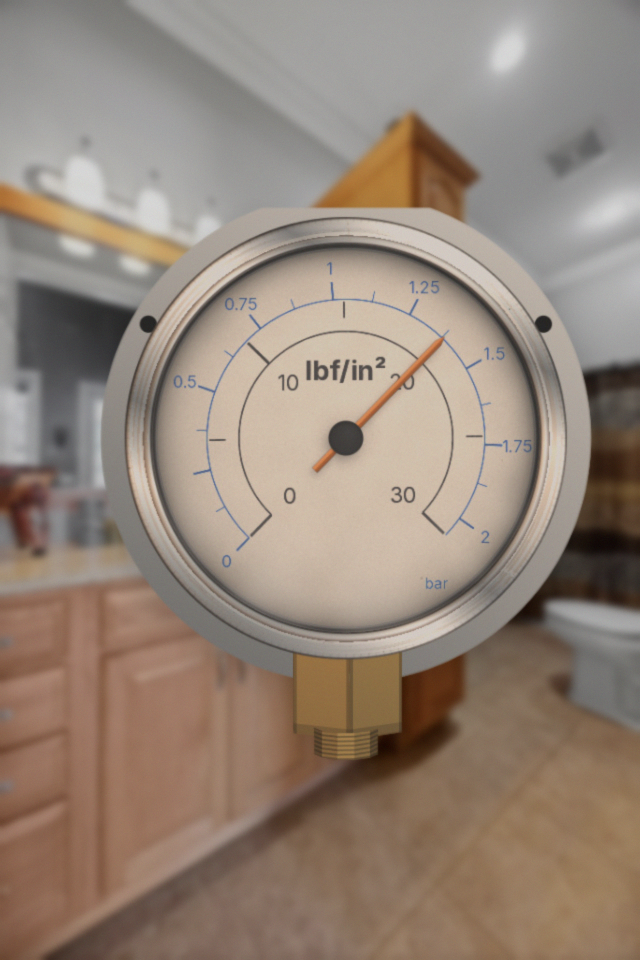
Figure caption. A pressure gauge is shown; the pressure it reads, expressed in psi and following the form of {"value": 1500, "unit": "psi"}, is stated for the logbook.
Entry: {"value": 20, "unit": "psi"}
